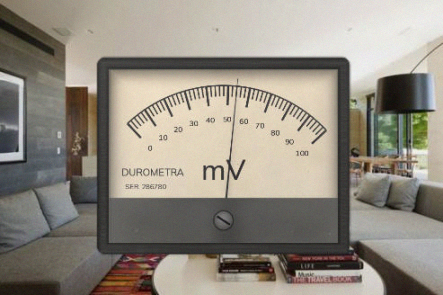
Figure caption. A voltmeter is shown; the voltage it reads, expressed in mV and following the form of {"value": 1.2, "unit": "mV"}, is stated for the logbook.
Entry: {"value": 54, "unit": "mV"}
